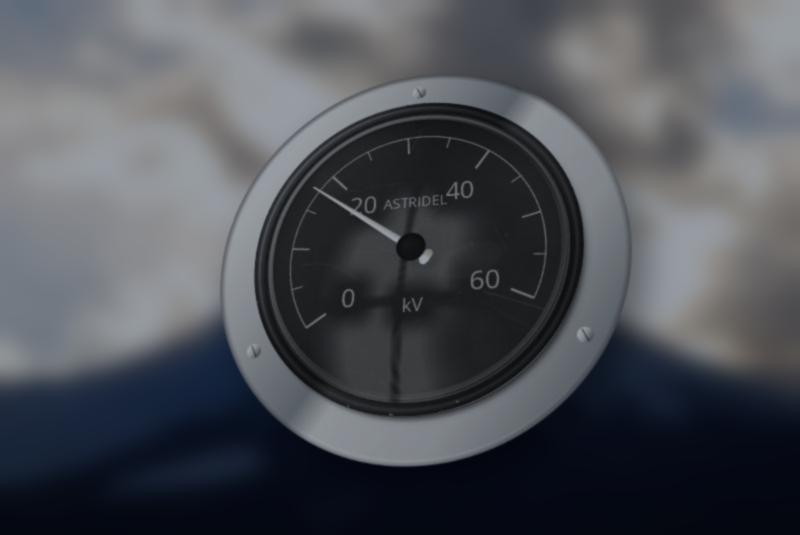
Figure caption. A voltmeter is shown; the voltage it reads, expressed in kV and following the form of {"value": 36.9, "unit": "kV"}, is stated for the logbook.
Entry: {"value": 17.5, "unit": "kV"}
